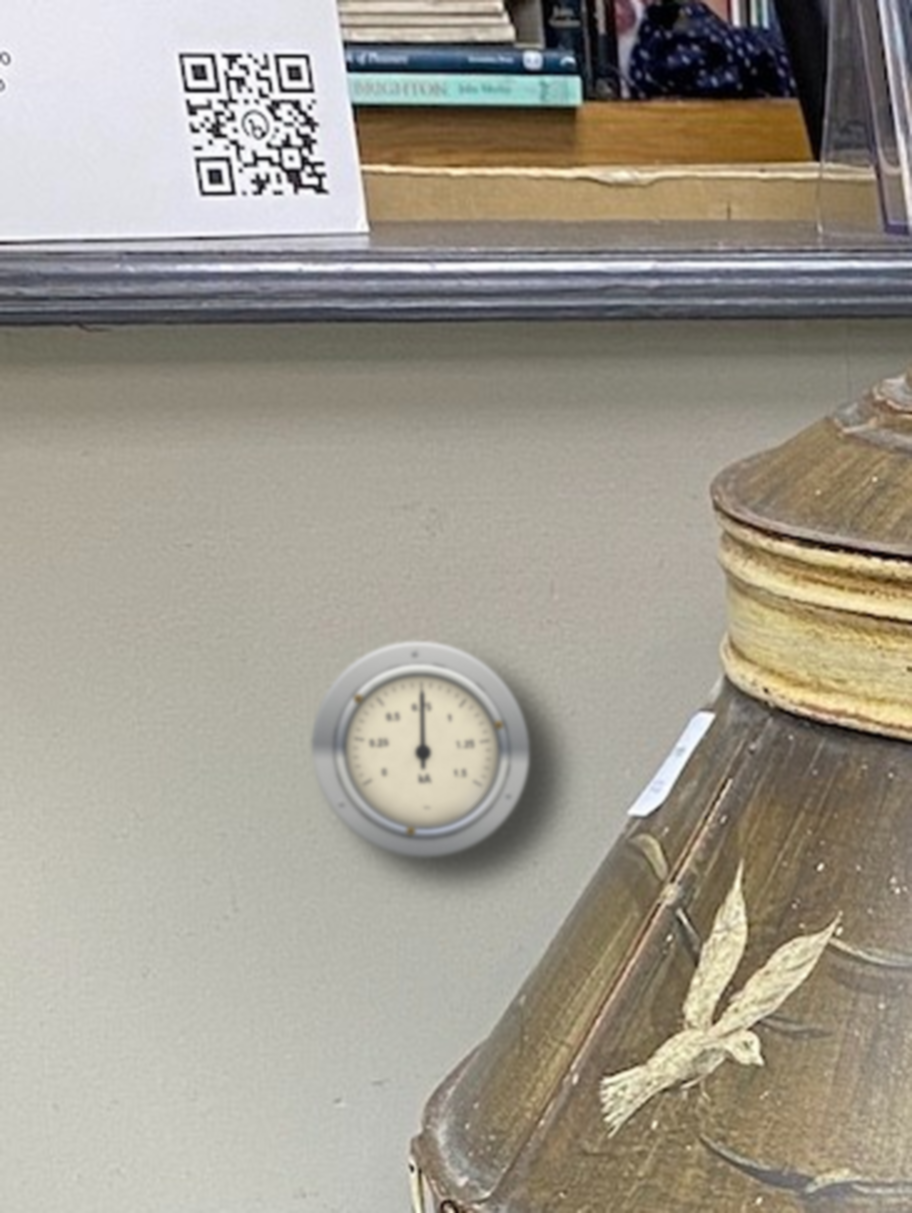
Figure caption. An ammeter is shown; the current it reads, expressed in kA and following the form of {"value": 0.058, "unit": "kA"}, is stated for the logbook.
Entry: {"value": 0.75, "unit": "kA"}
